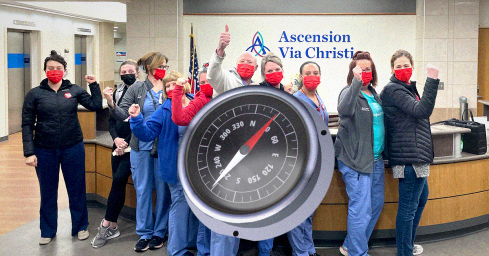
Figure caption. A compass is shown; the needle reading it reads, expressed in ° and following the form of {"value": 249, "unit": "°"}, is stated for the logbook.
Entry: {"value": 30, "unit": "°"}
